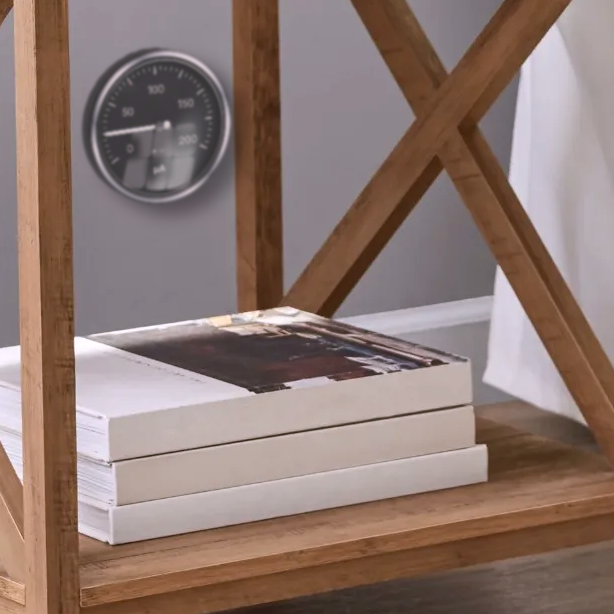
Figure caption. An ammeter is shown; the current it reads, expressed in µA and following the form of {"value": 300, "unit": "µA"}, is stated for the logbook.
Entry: {"value": 25, "unit": "µA"}
